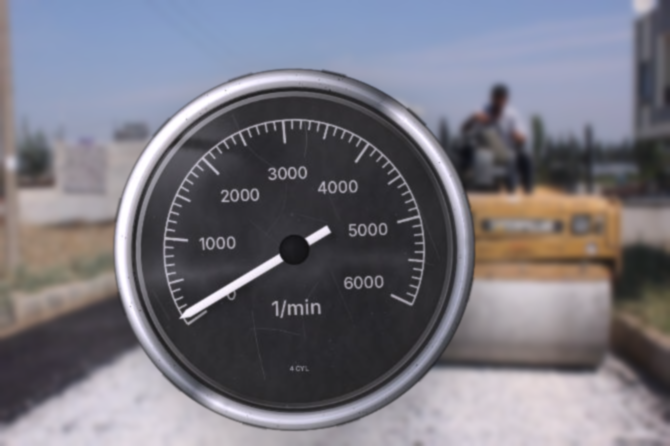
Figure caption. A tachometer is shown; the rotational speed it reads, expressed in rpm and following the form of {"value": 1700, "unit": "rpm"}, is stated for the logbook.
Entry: {"value": 100, "unit": "rpm"}
